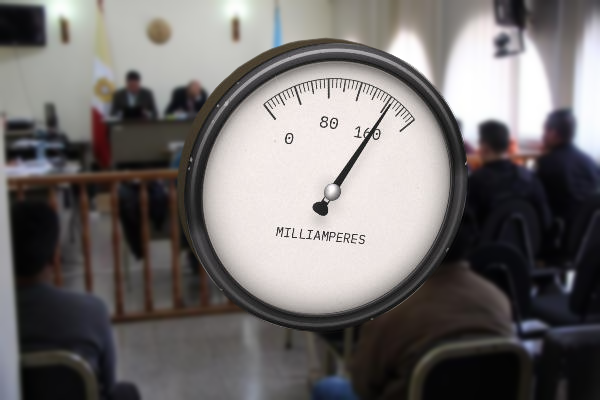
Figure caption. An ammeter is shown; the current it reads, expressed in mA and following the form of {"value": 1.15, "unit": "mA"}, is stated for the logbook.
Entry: {"value": 160, "unit": "mA"}
